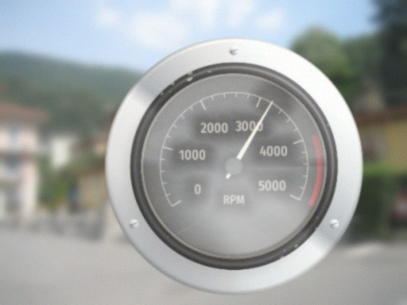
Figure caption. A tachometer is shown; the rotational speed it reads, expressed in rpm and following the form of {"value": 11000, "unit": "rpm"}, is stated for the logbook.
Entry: {"value": 3200, "unit": "rpm"}
